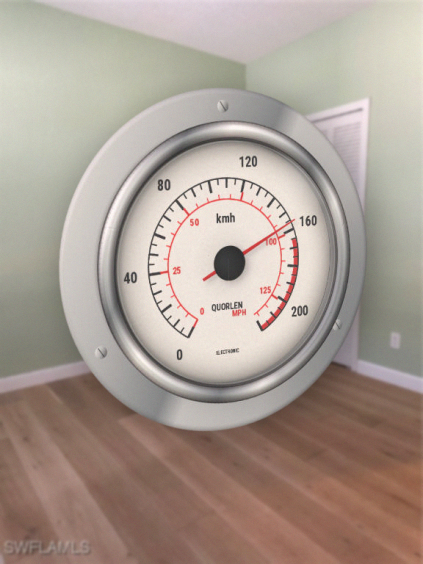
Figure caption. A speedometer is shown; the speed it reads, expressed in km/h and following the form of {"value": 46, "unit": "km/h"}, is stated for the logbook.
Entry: {"value": 155, "unit": "km/h"}
